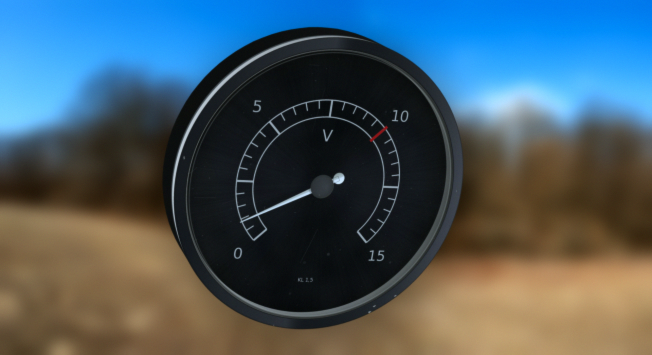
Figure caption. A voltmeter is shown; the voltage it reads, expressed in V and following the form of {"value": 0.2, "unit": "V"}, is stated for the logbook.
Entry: {"value": 1, "unit": "V"}
